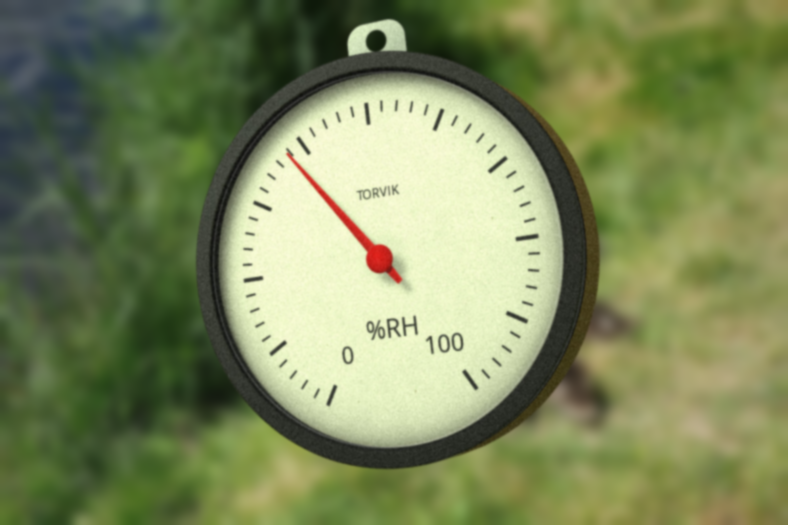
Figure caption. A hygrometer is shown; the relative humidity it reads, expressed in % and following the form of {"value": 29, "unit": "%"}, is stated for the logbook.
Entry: {"value": 38, "unit": "%"}
